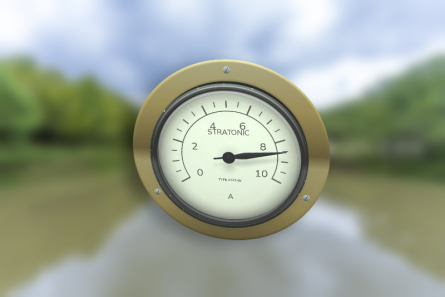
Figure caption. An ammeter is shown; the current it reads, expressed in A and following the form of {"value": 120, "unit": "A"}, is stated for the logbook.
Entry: {"value": 8.5, "unit": "A"}
